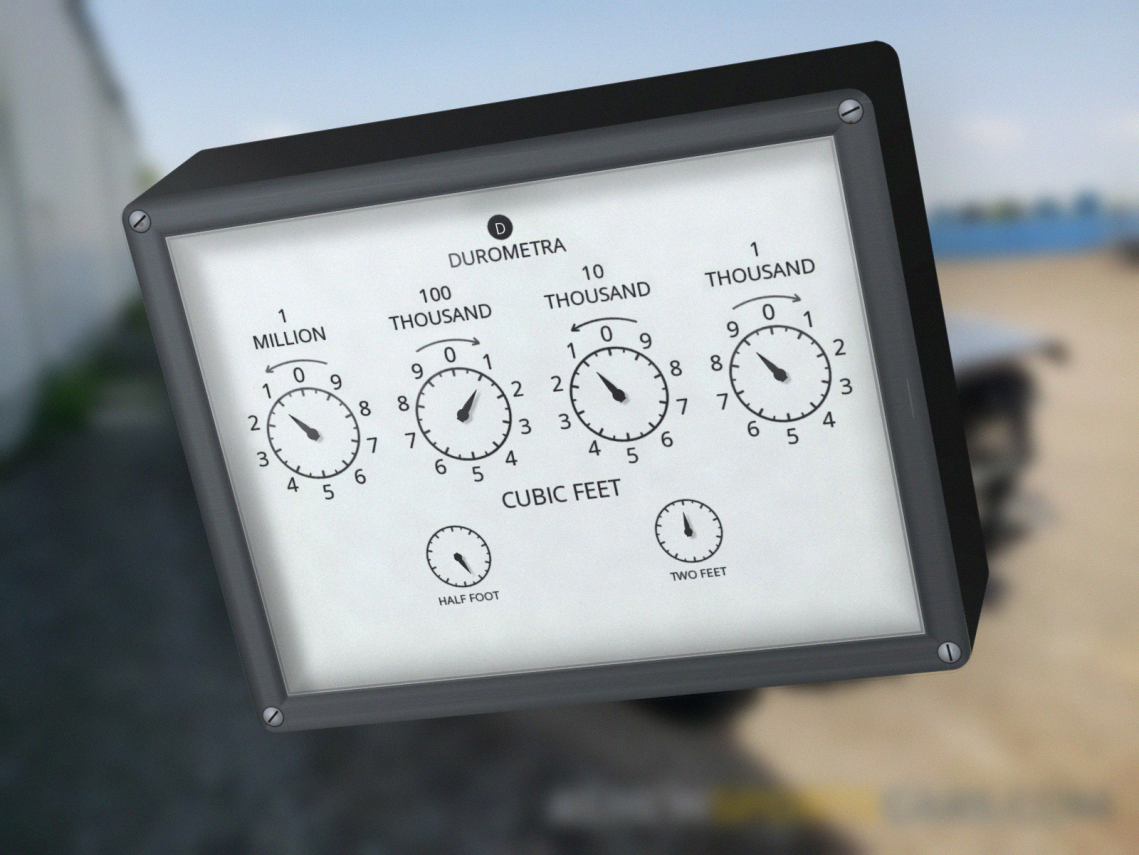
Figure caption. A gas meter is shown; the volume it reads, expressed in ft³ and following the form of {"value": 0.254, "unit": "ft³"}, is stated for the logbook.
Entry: {"value": 110900, "unit": "ft³"}
